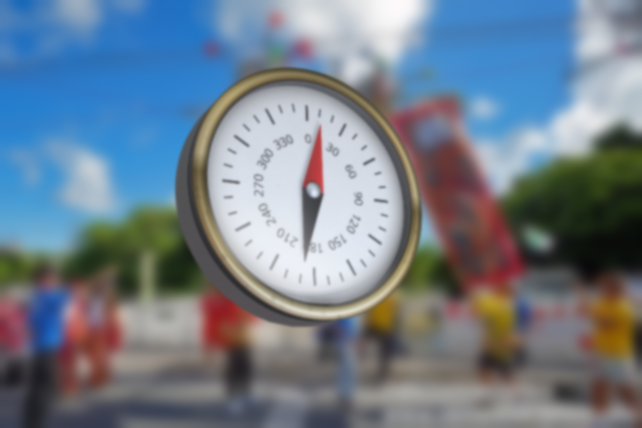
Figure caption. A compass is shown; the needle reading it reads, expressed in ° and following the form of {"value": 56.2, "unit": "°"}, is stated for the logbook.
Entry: {"value": 10, "unit": "°"}
